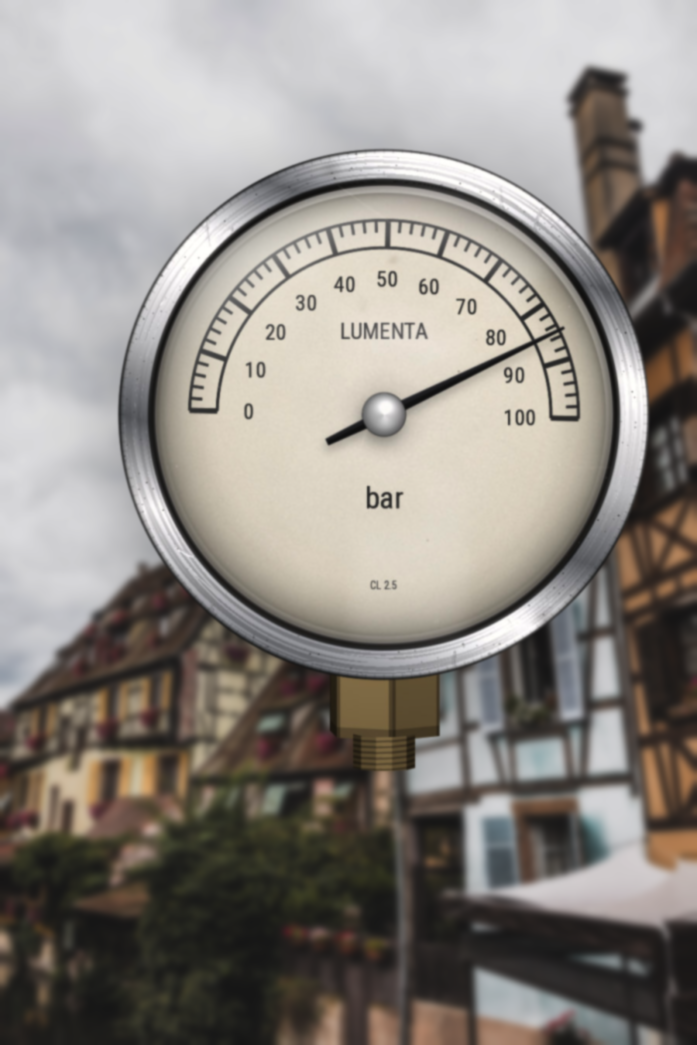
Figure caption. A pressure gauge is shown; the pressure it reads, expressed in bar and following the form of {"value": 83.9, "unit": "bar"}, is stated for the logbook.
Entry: {"value": 85, "unit": "bar"}
